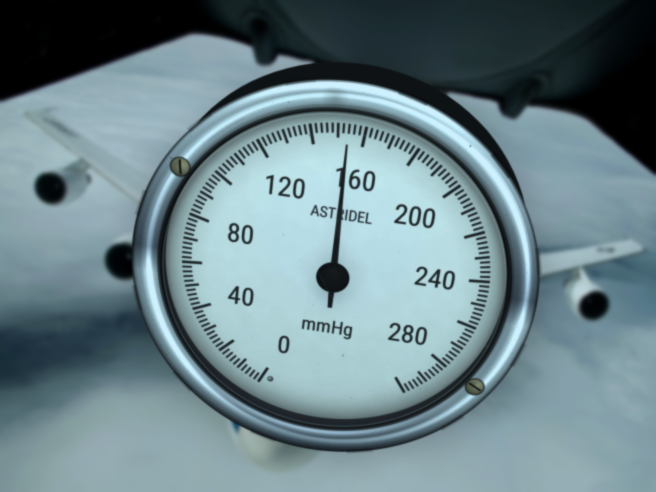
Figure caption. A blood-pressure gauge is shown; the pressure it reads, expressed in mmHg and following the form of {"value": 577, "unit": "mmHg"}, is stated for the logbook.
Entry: {"value": 154, "unit": "mmHg"}
